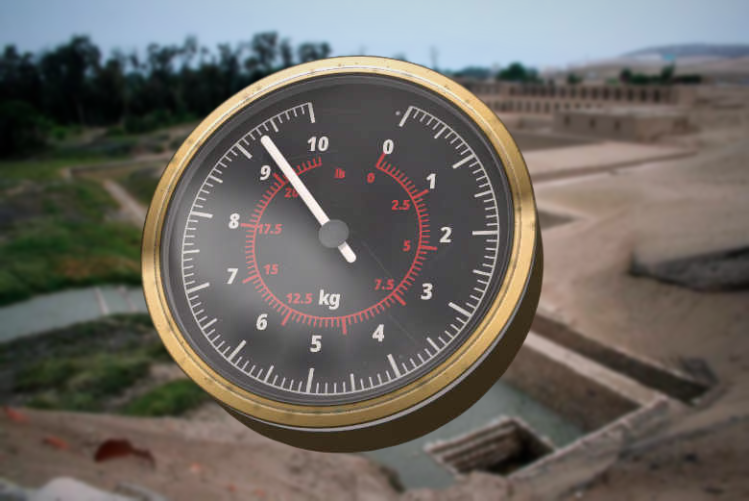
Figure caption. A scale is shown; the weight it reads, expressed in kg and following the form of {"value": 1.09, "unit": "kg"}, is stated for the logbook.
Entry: {"value": 9.3, "unit": "kg"}
